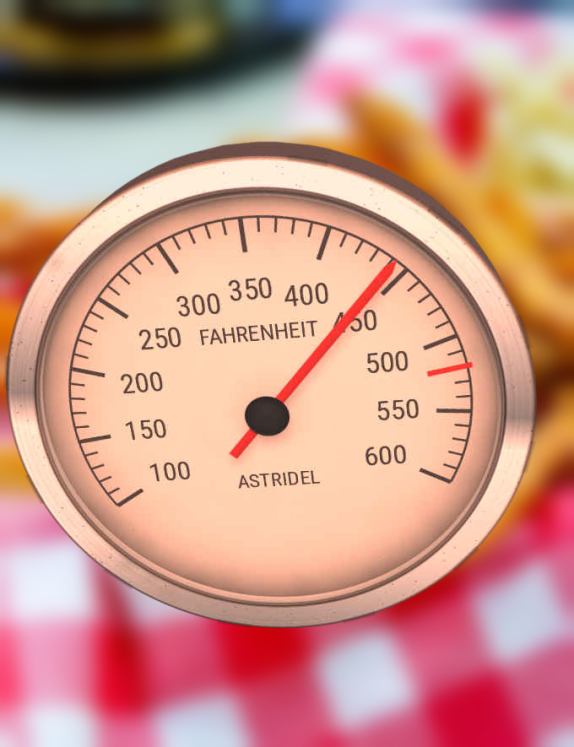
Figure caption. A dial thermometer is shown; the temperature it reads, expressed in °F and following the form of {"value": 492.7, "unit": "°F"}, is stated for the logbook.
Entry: {"value": 440, "unit": "°F"}
